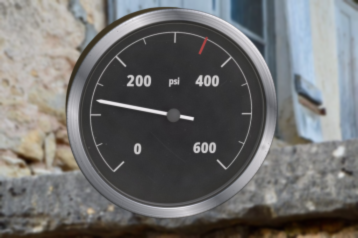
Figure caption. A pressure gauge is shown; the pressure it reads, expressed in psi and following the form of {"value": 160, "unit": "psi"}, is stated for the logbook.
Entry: {"value": 125, "unit": "psi"}
